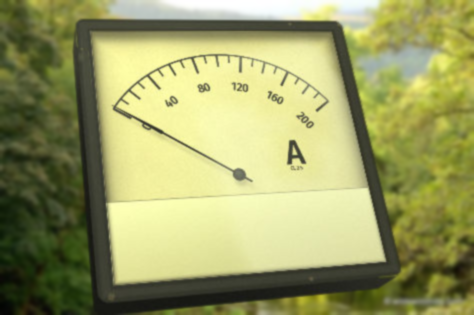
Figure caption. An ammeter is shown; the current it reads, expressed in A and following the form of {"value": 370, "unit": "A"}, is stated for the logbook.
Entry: {"value": 0, "unit": "A"}
